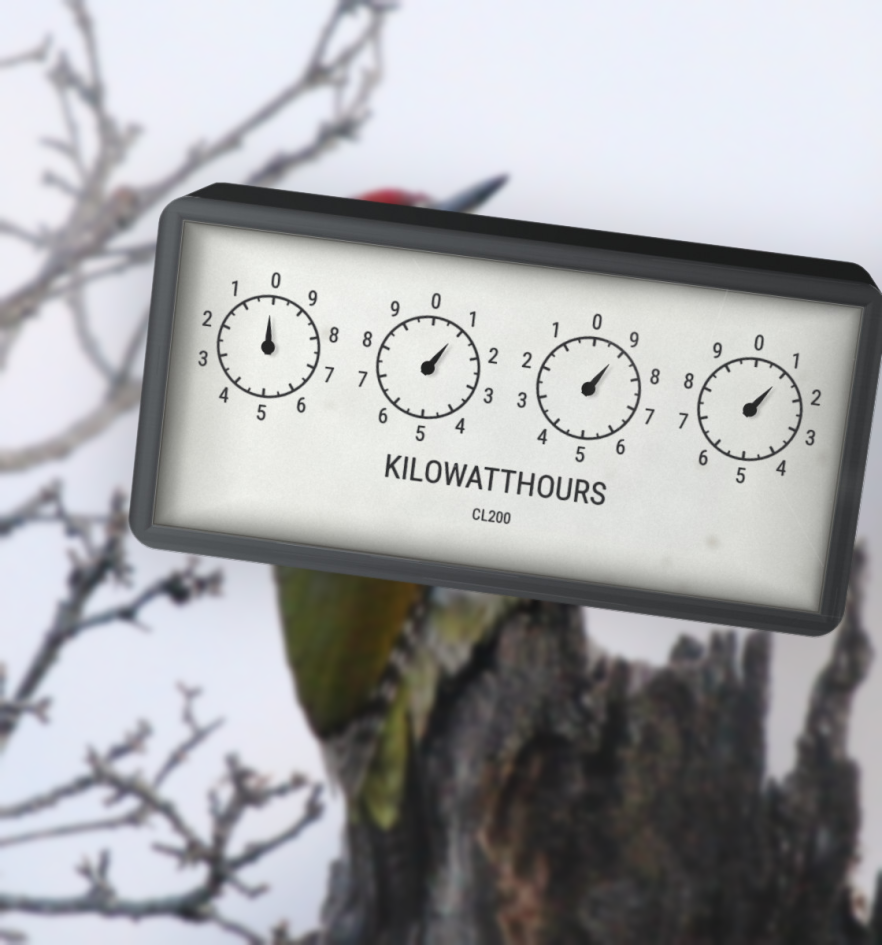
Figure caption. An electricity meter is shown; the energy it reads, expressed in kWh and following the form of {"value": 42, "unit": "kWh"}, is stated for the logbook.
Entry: {"value": 91, "unit": "kWh"}
